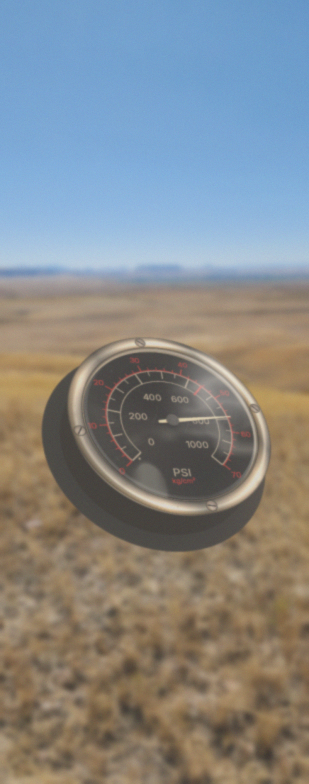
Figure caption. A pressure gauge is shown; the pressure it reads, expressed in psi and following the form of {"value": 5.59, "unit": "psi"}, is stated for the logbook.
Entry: {"value": 800, "unit": "psi"}
